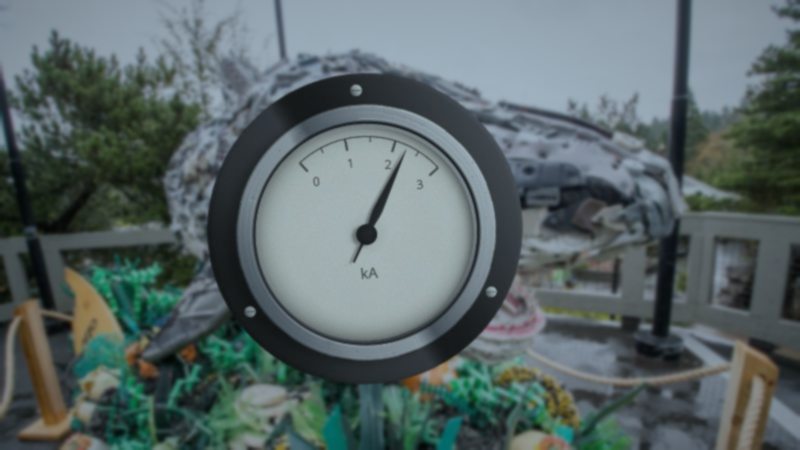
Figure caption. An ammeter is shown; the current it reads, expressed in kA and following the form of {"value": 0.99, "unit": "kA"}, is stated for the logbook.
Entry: {"value": 2.25, "unit": "kA"}
